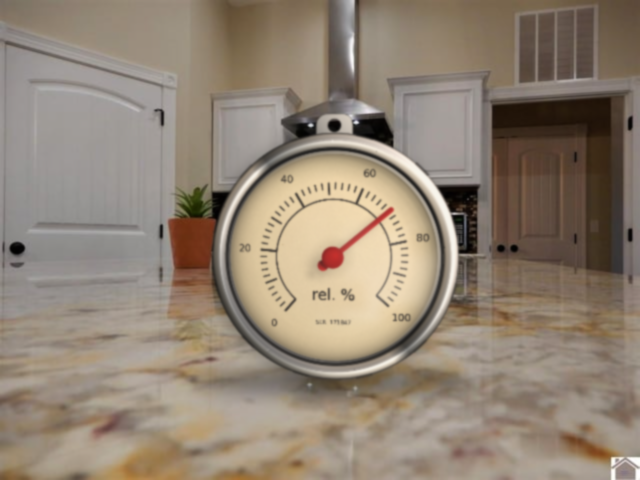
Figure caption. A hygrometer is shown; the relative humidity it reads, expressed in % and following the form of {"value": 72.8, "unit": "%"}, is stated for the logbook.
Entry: {"value": 70, "unit": "%"}
